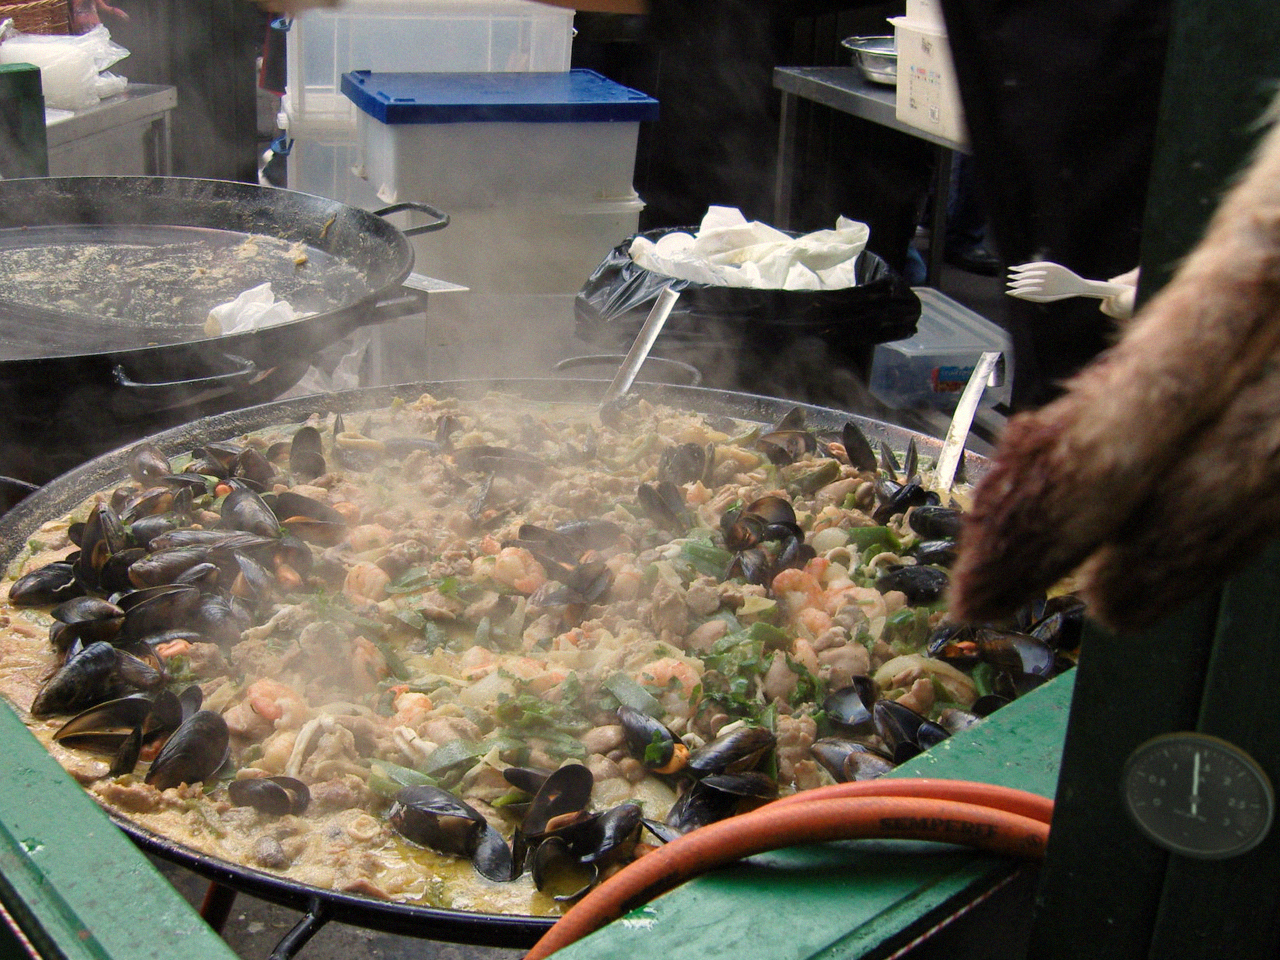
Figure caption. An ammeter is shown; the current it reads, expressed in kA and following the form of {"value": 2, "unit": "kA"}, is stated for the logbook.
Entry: {"value": 1.4, "unit": "kA"}
